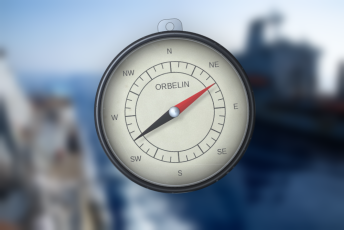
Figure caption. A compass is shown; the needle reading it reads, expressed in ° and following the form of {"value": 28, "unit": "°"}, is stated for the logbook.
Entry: {"value": 60, "unit": "°"}
